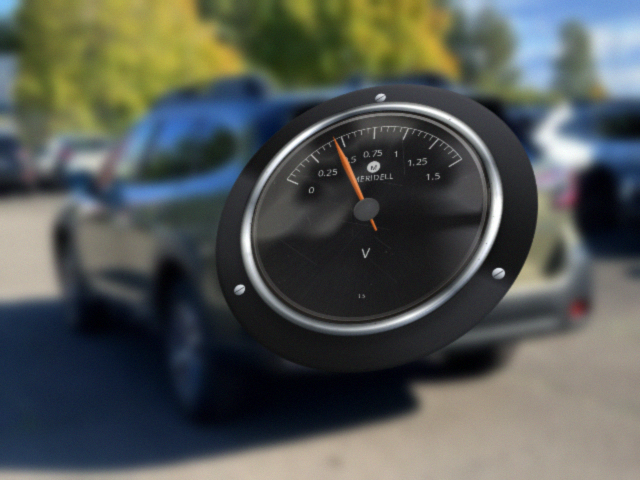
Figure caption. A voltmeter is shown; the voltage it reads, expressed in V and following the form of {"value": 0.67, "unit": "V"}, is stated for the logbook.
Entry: {"value": 0.45, "unit": "V"}
